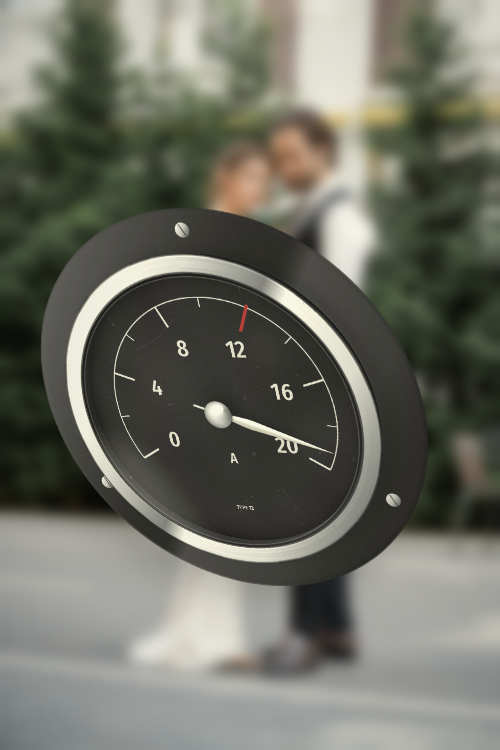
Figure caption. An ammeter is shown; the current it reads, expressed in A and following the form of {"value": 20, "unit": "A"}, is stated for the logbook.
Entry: {"value": 19, "unit": "A"}
